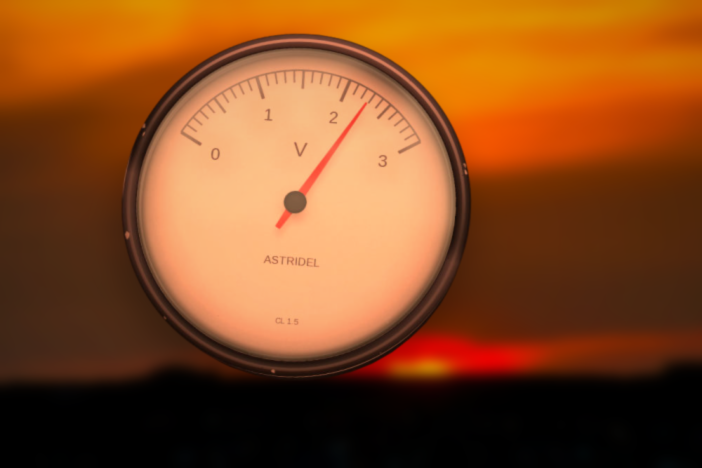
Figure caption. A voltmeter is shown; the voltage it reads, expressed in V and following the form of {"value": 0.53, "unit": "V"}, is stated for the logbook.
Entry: {"value": 2.3, "unit": "V"}
